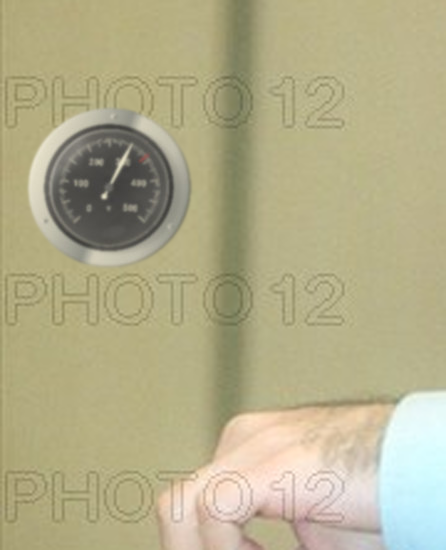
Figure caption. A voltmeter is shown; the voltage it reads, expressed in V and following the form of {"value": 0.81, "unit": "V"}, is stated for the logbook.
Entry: {"value": 300, "unit": "V"}
